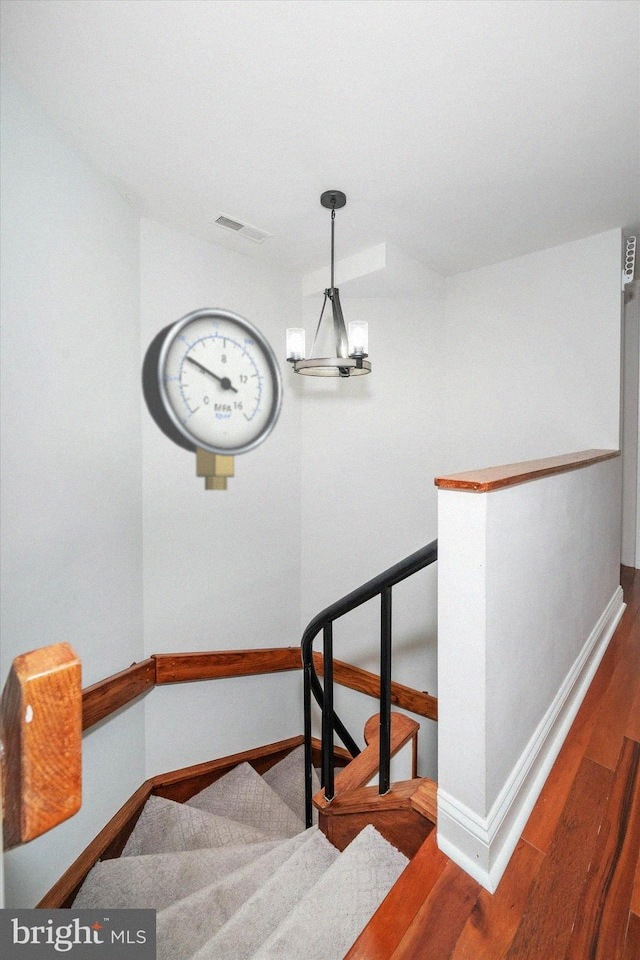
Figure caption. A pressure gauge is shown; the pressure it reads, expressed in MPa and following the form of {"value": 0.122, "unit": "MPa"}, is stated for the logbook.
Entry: {"value": 4, "unit": "MPa"}
